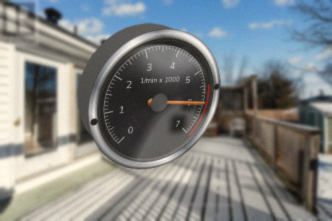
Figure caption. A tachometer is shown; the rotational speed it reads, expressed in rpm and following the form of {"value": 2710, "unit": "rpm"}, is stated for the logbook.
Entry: {"value": 6000, "unit": "rpm"}
